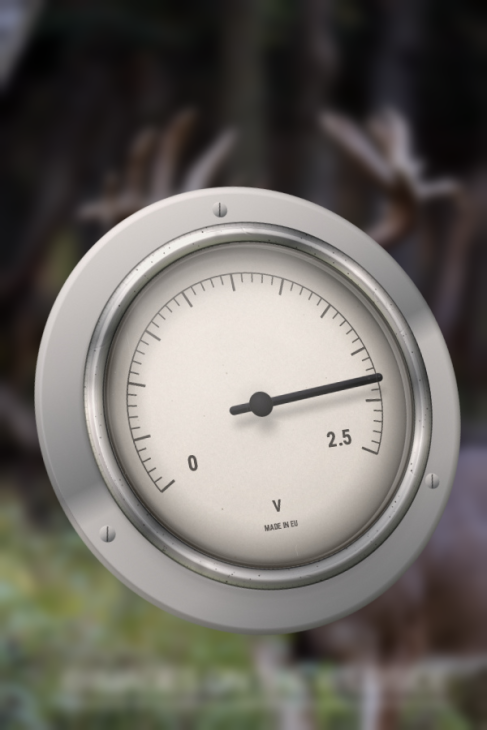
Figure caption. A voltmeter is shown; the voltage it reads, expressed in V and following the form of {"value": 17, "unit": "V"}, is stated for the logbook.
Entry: {"value": 2.15, "unit": "V"}
